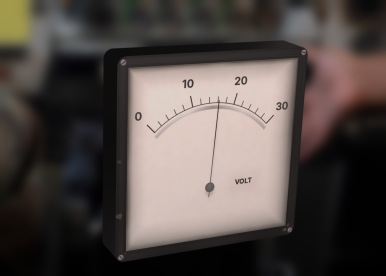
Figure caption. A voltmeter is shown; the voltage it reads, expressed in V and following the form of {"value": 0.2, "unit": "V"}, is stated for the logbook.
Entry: {"value": 16, "unit": "V"}
